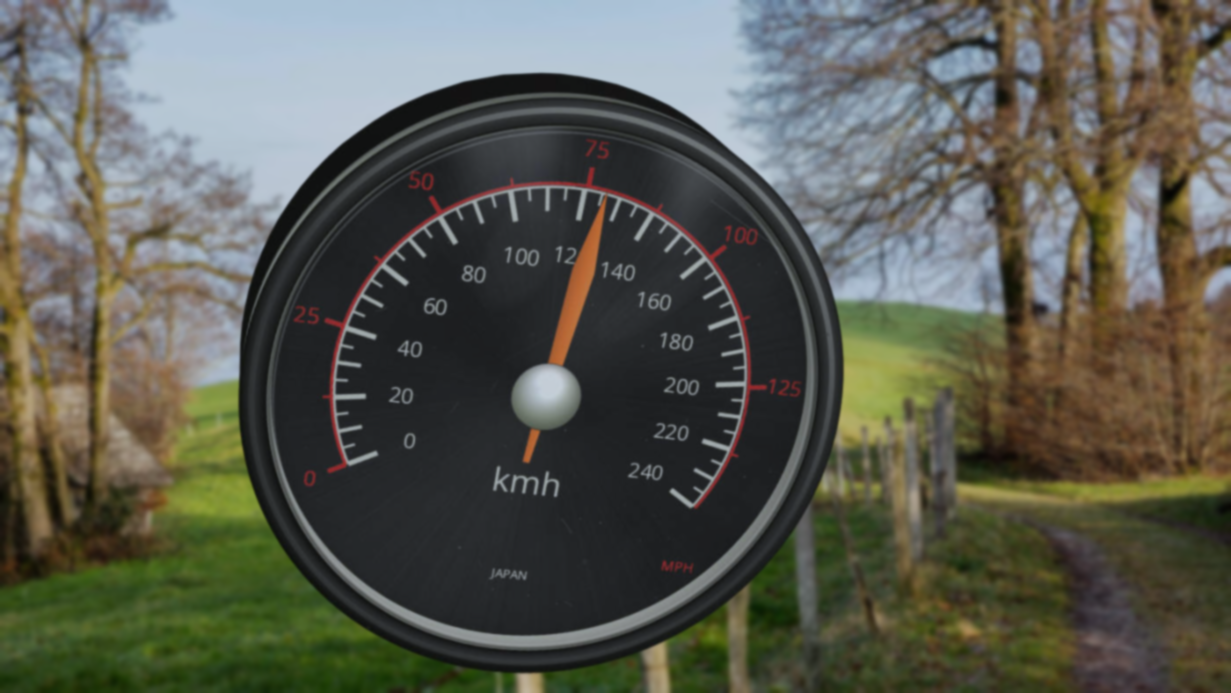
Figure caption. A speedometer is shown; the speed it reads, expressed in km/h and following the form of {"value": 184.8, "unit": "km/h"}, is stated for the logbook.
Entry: {"value": 125, "unit": "km/h"}
